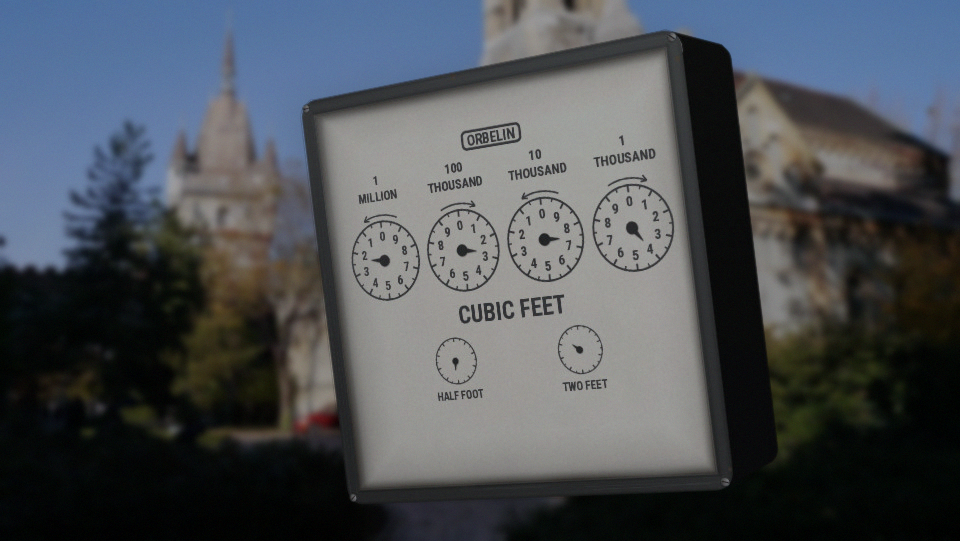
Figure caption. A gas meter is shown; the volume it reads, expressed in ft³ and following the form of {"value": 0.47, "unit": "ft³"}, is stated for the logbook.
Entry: {"value": 227400, "unit": "ft³"}
